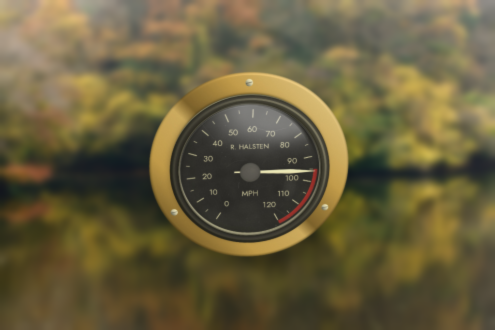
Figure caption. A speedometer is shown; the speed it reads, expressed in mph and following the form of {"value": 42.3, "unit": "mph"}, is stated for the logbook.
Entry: {"value": 95, "unit": "mph"}
